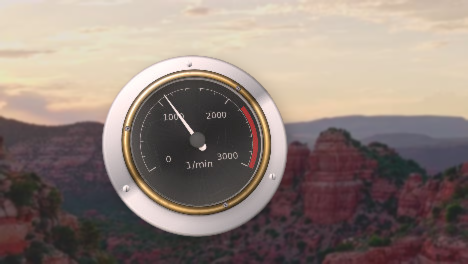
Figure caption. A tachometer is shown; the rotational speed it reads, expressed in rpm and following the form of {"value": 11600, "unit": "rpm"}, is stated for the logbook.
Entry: {"value": 1100, "unit": "rpm"}
